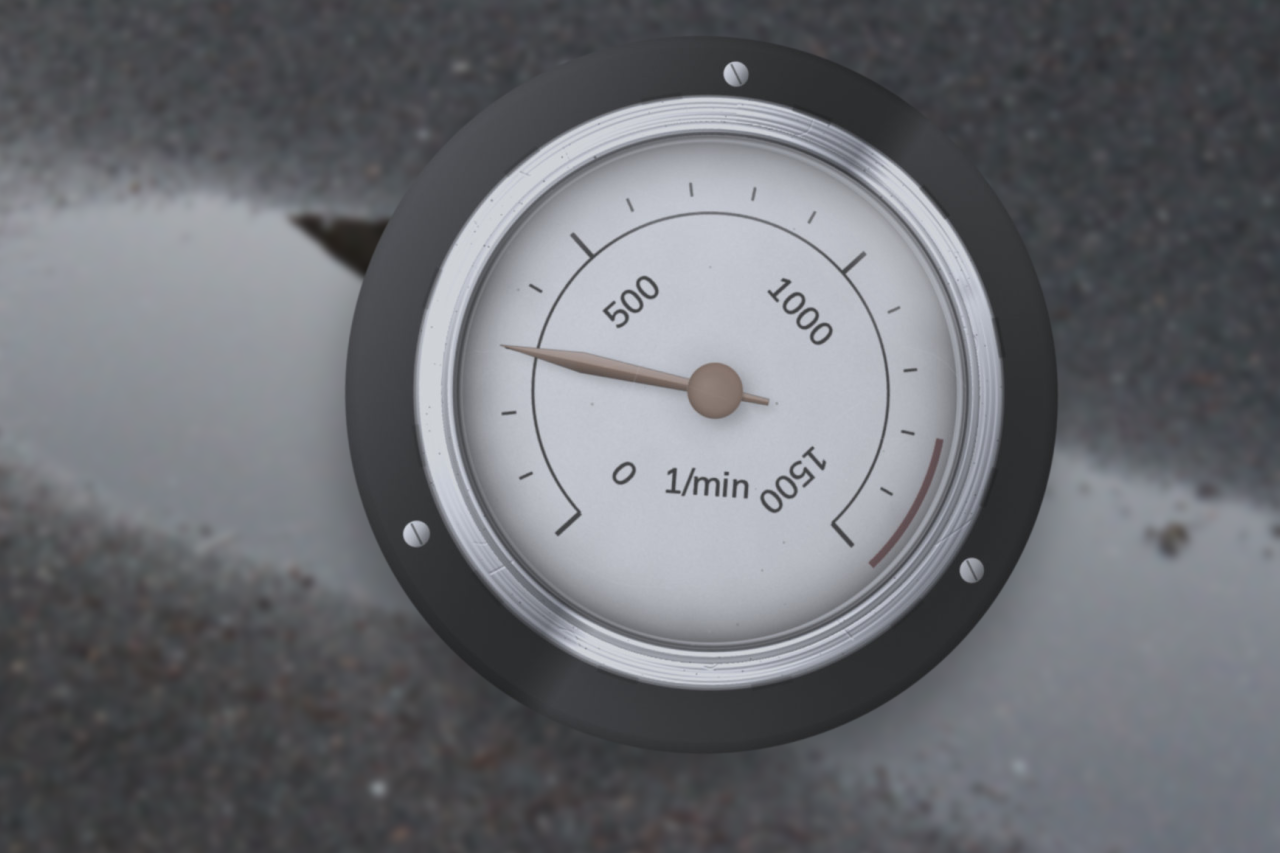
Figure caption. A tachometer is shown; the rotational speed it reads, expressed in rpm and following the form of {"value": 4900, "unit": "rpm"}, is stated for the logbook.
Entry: {"value": 300, "unit": "rpm"}
